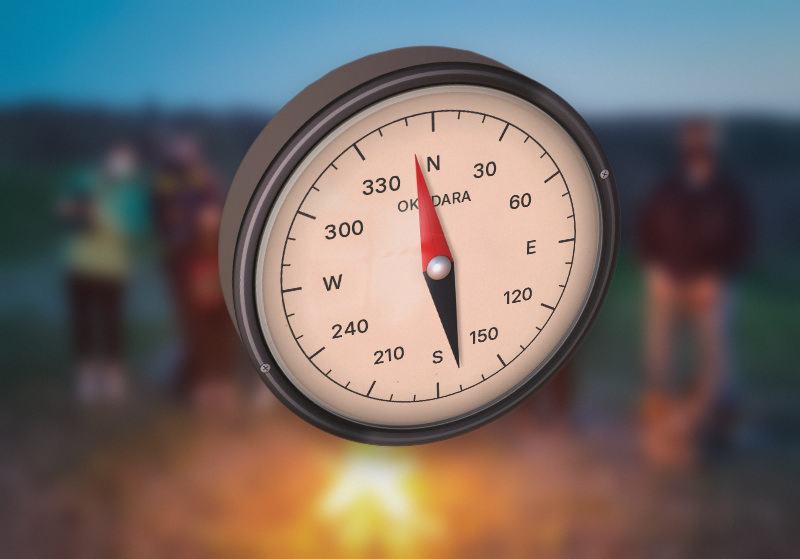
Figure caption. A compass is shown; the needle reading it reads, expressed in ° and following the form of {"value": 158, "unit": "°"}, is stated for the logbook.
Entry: {"value": 350, "unit": "°"}
